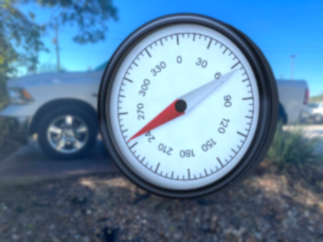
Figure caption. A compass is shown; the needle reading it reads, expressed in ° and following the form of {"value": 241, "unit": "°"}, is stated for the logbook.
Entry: {"value": 245, "unit": "°"}
